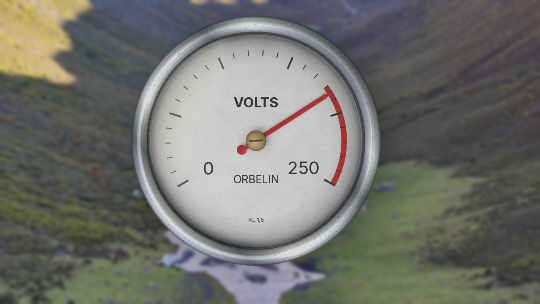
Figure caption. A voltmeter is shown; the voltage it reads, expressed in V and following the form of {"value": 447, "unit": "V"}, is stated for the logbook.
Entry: {"value": 185, "unit": "V"}
